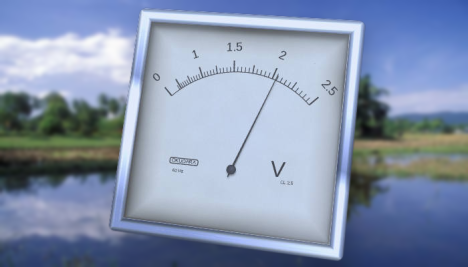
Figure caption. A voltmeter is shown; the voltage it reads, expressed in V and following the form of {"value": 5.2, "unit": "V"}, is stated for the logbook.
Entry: {"value": 2.05, "unit": "V"}
